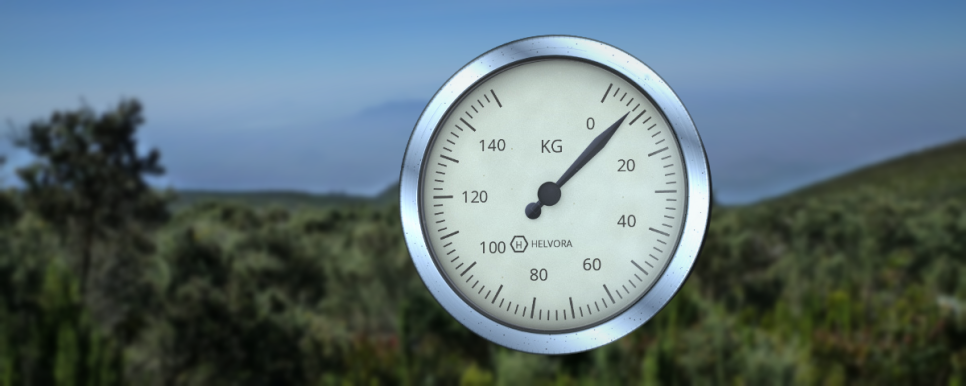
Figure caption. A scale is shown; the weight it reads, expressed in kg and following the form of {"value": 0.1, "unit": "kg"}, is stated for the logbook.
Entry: {"value": 8, "unit": "kg"}
